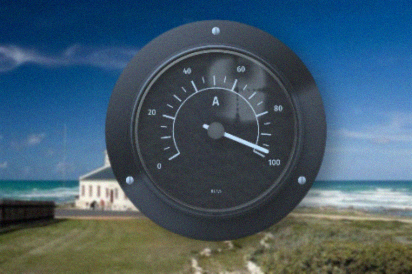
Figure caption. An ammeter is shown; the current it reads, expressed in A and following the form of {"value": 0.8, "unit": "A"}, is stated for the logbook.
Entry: {"value": 97.5, "unit": "A"}
